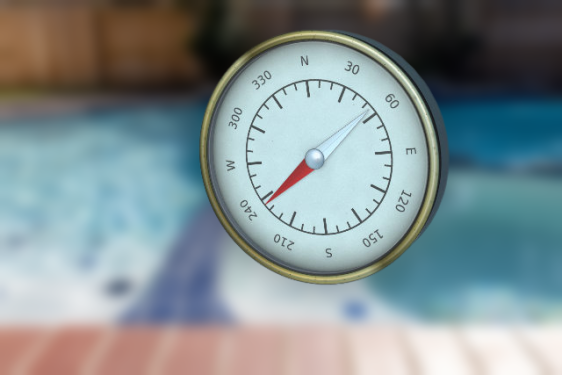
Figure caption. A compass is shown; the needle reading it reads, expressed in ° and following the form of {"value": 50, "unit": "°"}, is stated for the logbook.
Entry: {"value": 235, "unit": "°"}
